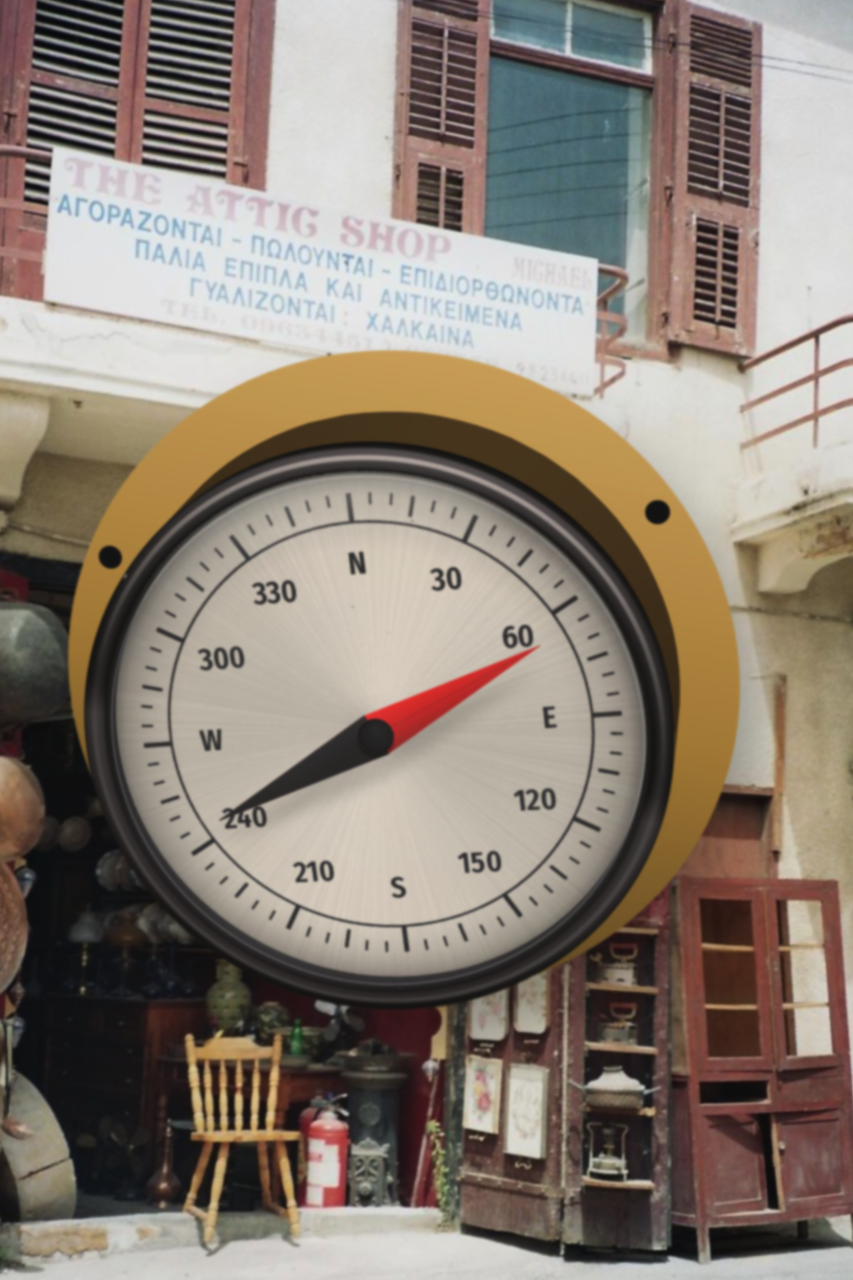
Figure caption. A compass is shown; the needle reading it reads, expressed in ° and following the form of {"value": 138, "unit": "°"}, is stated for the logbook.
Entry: {"value": 65, "unit": "°"}
